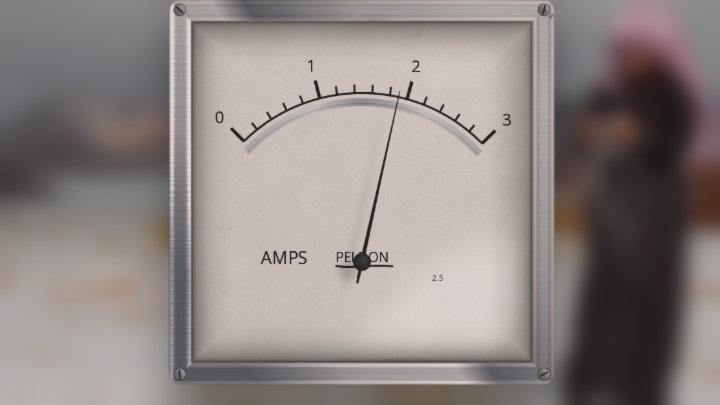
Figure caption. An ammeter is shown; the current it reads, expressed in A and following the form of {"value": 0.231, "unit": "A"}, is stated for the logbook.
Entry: {"value": 1.9, "unit": "A"}
